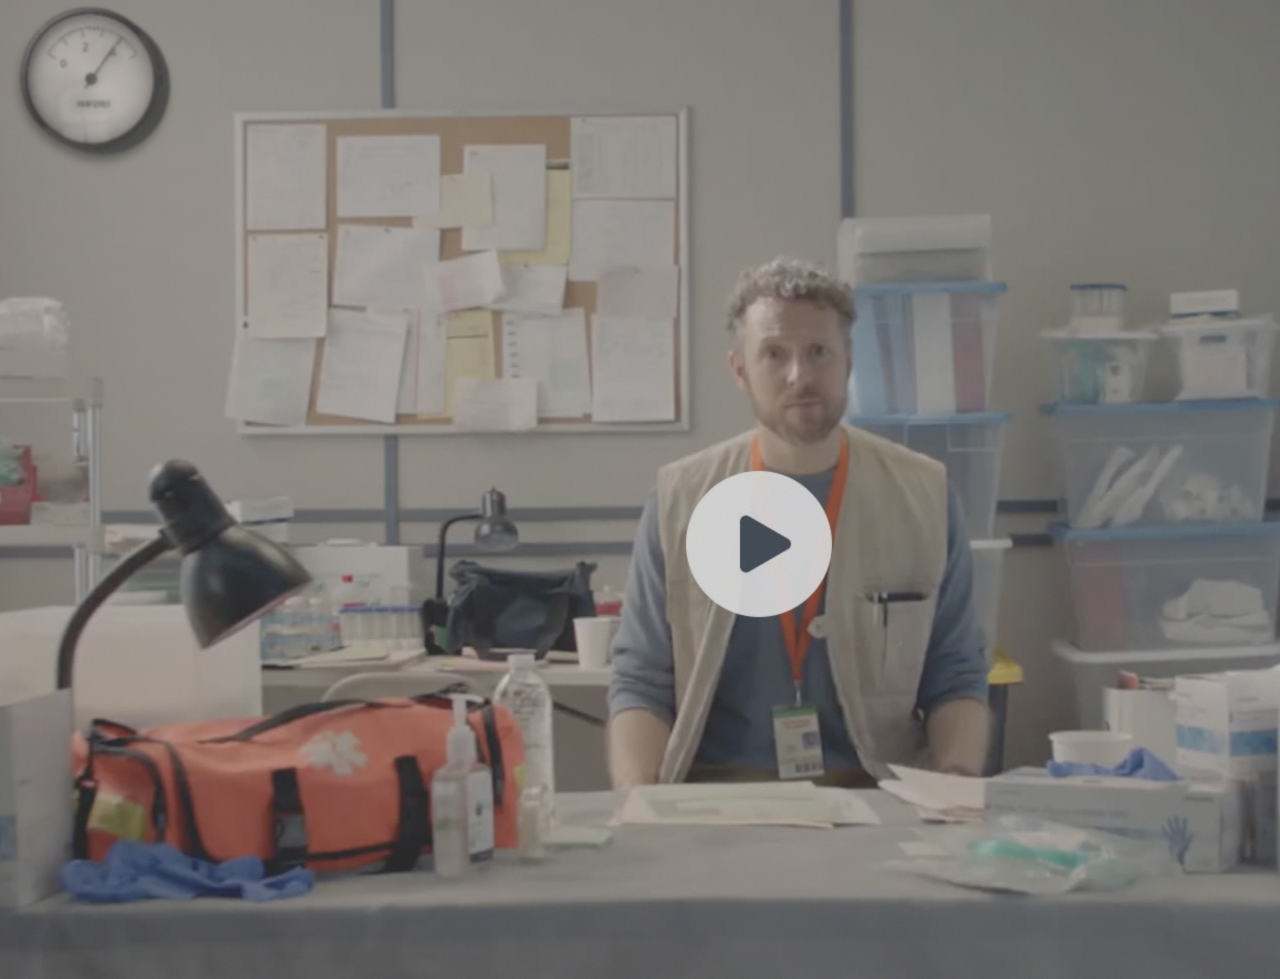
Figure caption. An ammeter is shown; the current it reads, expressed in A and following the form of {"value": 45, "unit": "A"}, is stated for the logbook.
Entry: {"value": 4, "unit": "A"}
